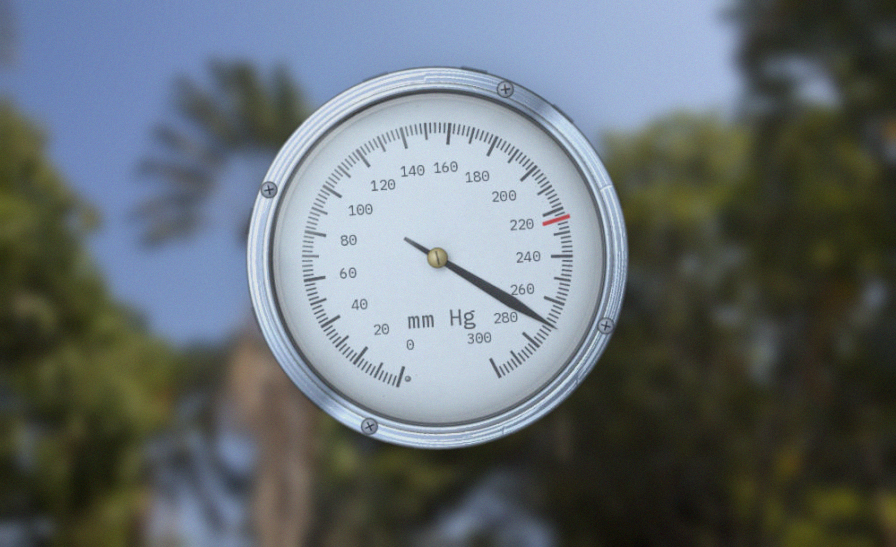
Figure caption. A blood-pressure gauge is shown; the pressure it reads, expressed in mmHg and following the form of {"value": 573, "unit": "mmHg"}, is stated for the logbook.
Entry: {"value": 270, "unit": "mmHg"}
